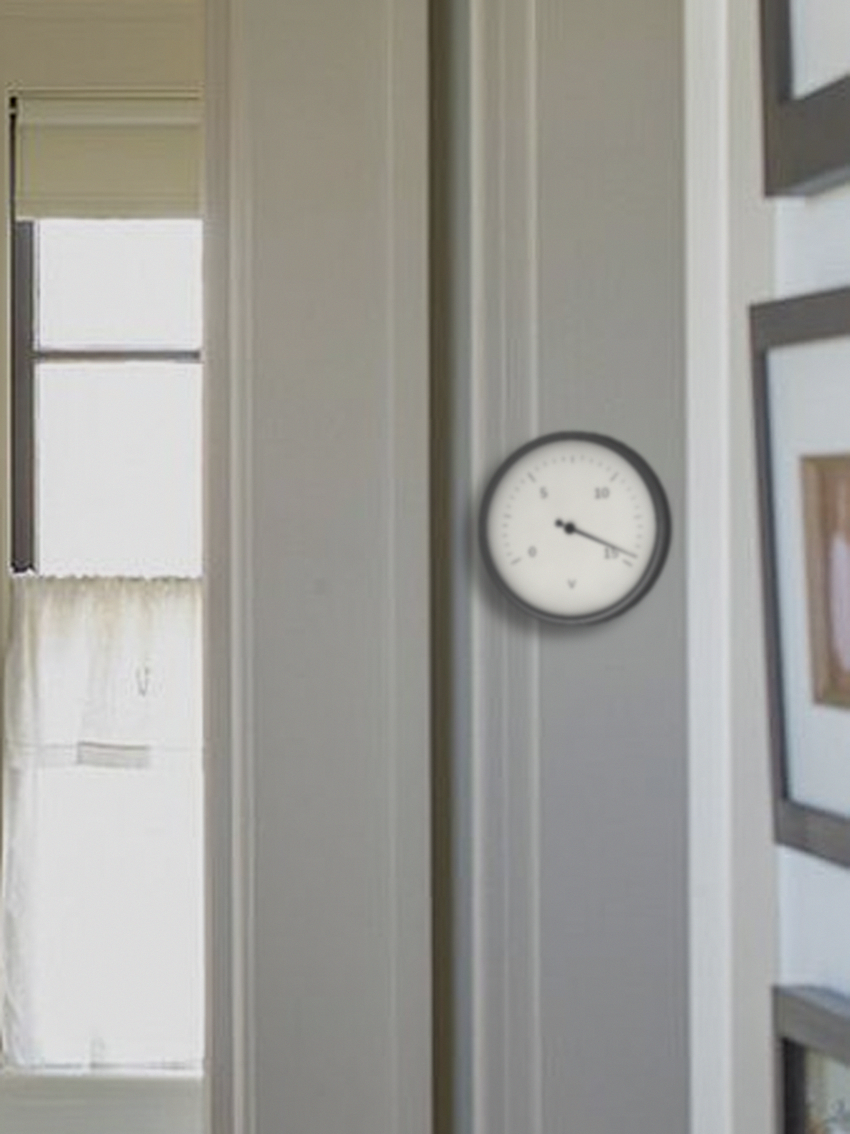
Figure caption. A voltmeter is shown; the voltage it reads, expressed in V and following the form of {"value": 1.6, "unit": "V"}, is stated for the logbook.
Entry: {"value": 14.5, "unit": "V"}
